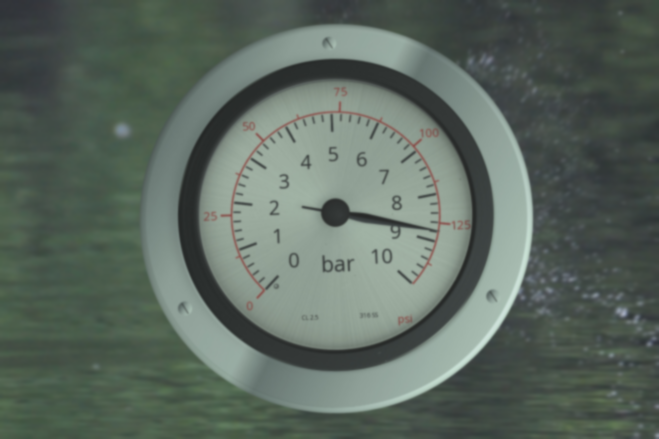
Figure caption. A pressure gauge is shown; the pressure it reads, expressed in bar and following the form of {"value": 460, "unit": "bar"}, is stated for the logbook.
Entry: {"value": 8.8, "unit": "bar"}
